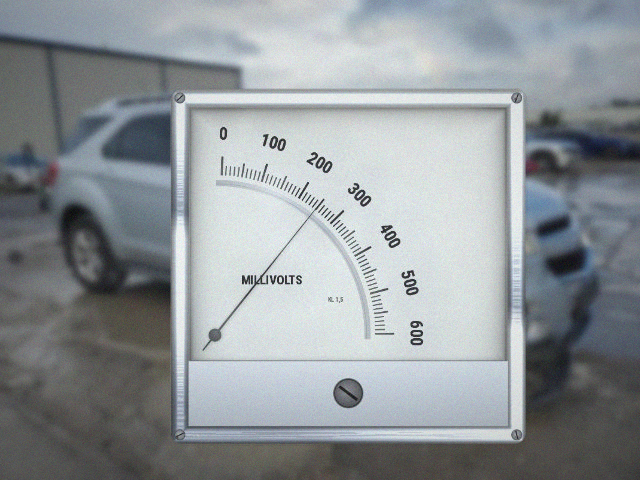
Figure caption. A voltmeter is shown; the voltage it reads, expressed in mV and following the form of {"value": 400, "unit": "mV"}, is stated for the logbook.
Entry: {"value": 250, "unit": "mV"}
